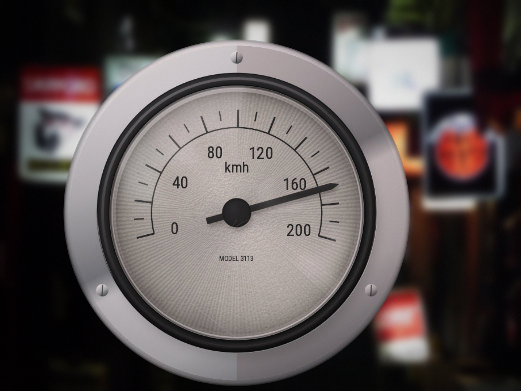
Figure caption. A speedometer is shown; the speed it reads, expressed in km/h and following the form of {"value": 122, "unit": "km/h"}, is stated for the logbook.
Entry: {"value": 170, "unit": "km/h"}
